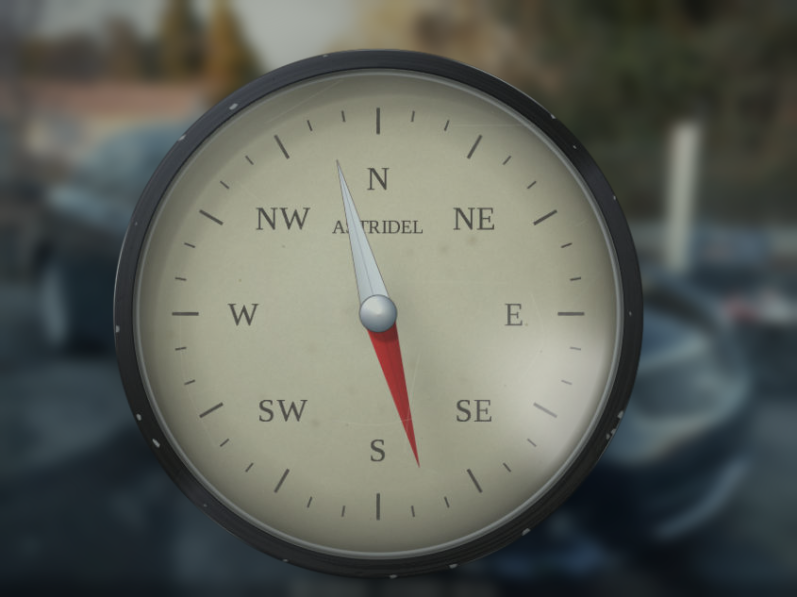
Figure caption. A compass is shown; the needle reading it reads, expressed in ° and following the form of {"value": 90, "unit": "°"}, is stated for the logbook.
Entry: {"value": 165, "unit": "°"}
